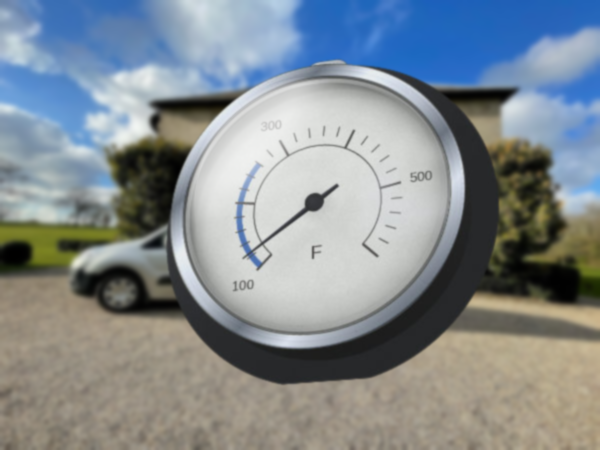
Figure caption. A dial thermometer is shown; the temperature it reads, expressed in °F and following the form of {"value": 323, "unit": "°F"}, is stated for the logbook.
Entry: {"value": 120, "unit": "°F"}
